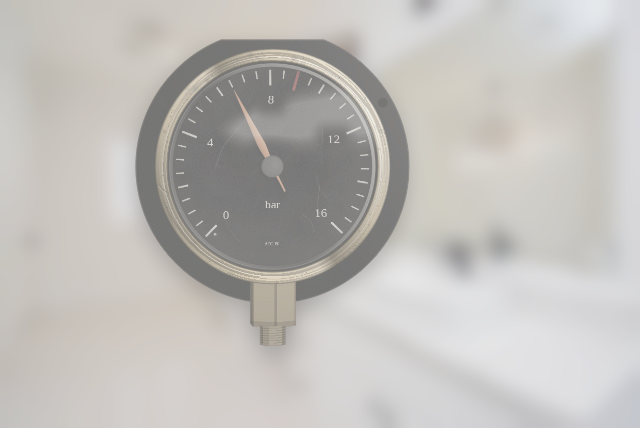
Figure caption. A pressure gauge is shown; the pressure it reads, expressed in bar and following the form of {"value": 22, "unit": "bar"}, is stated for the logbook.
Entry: {"value": 6.5, "unit": "bar"}
